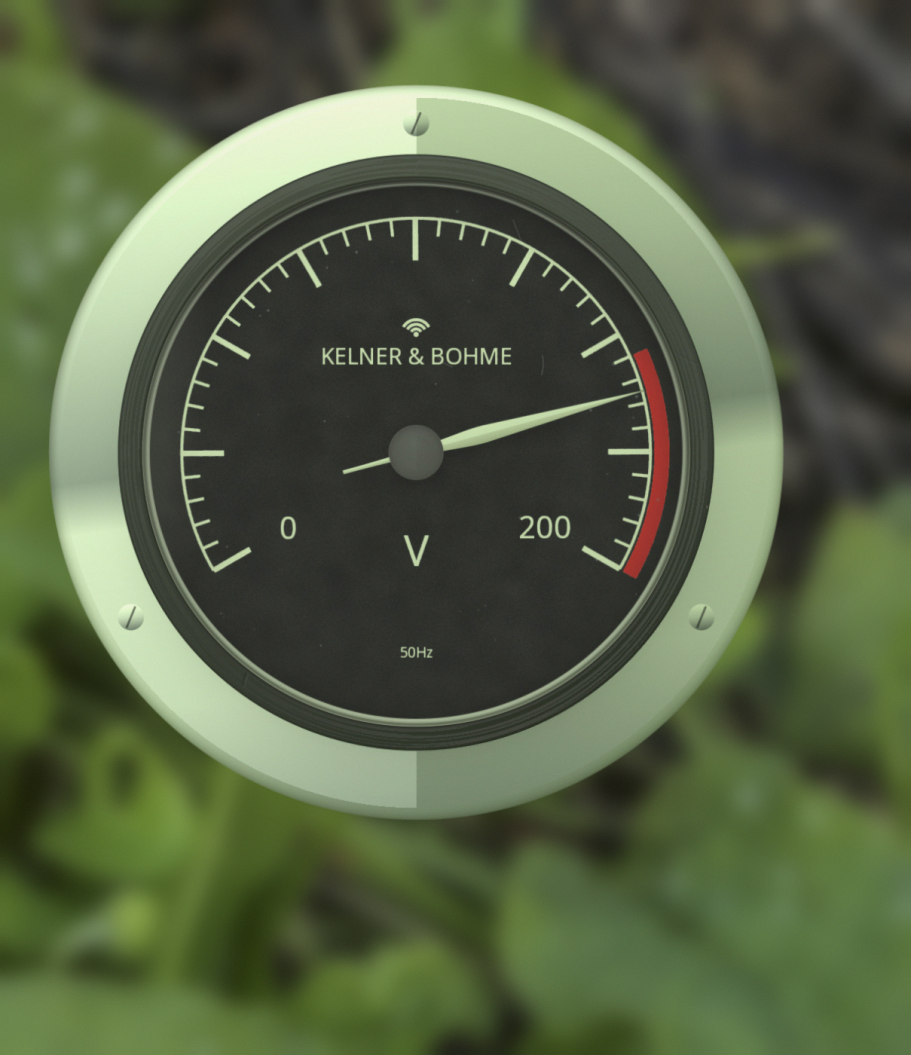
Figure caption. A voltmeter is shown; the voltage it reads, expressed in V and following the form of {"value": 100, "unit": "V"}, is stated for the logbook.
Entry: {"value": 162.5, "unit": "V"}
